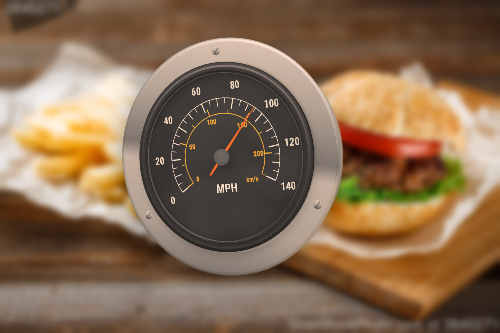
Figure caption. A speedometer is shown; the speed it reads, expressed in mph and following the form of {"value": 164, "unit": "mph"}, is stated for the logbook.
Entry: {"value": 95, "unit": "mph"}
